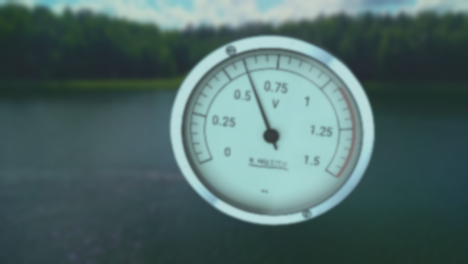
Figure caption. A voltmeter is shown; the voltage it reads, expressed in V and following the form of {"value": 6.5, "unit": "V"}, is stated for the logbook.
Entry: {"value": 0.6, "unit": "V"}
